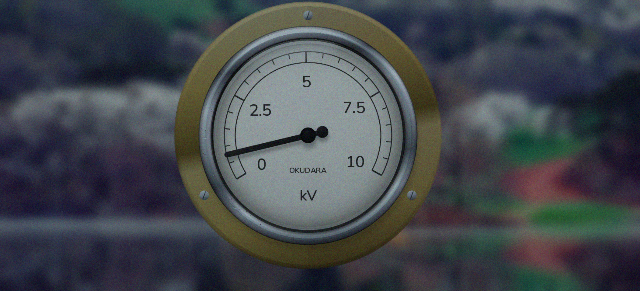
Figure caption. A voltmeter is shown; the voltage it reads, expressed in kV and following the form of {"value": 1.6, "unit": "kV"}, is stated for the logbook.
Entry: {"value": 0.75, "unit": "kV"}
